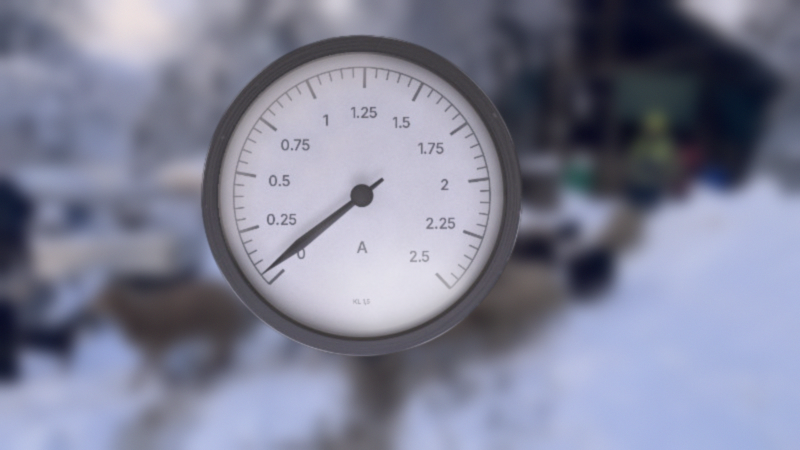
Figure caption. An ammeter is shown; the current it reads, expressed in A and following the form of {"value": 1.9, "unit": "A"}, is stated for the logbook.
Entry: {"value": 0.05, "unit": "A"}
